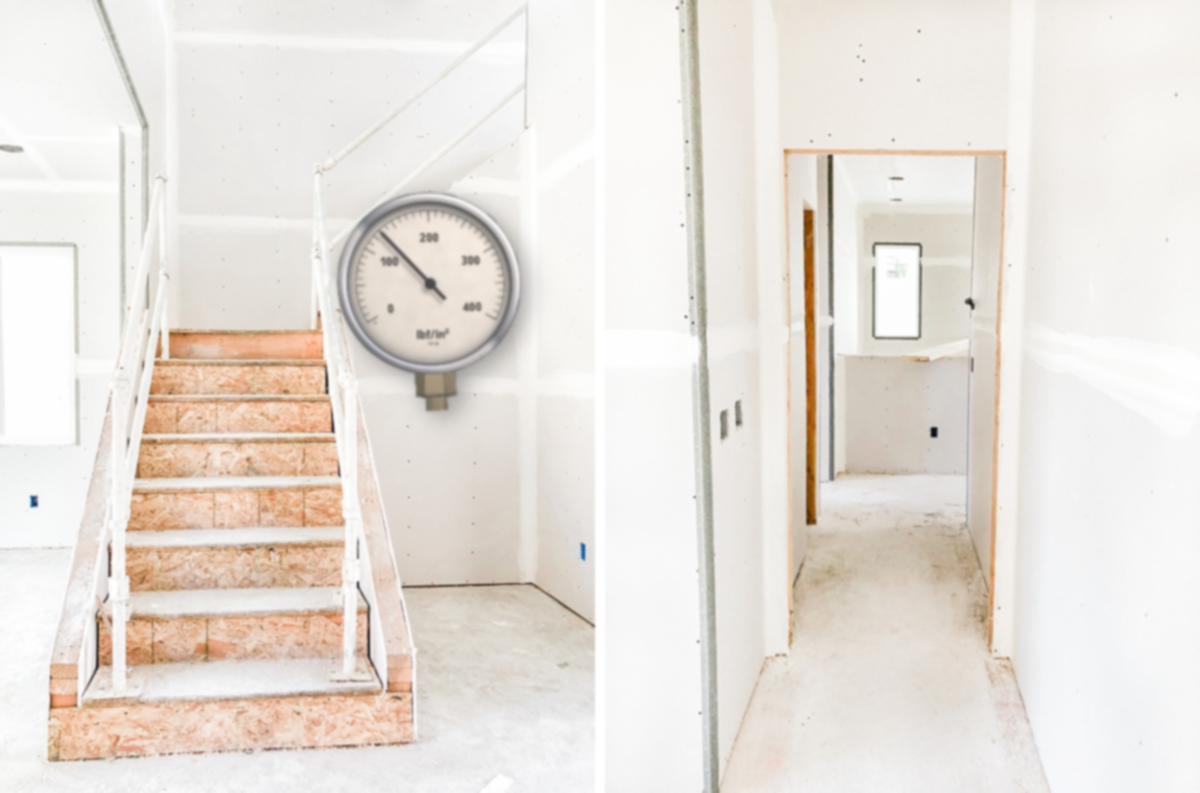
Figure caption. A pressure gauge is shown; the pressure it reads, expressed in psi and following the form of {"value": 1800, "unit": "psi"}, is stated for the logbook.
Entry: {"value": 130, "unit": "psi"}
